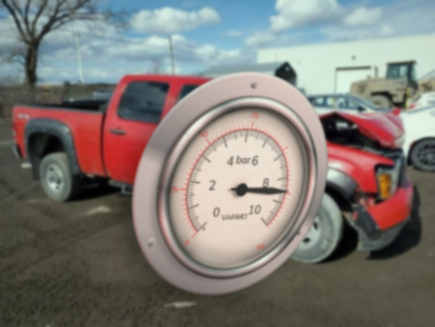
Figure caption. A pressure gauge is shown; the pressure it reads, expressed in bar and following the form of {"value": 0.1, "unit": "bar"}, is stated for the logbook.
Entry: {"value": 8.5, "unit": "bar"}
